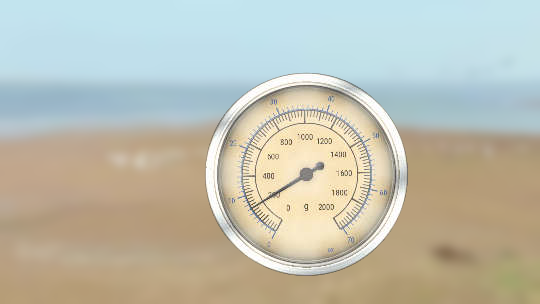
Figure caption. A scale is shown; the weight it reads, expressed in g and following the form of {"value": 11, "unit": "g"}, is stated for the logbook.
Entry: {"value": 200, "unit": "g"}
